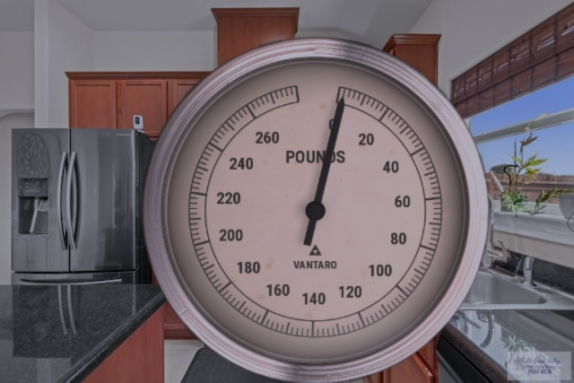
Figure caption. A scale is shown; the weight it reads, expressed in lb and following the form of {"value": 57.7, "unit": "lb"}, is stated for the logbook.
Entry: {"value": 2, "unit": "lb"}
